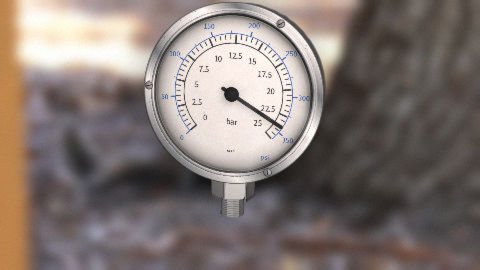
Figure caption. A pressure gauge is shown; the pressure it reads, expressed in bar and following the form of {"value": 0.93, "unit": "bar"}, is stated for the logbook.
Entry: {"value": 23.5, "unit": "bar"}
